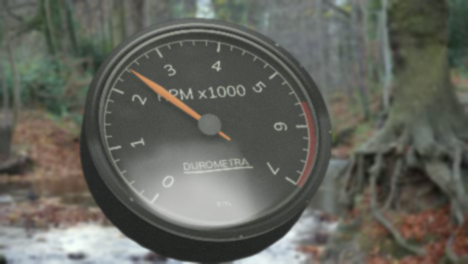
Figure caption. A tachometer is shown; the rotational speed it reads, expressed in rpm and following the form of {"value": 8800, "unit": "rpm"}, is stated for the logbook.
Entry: {"value": 2400, "unit": "rpm"}
